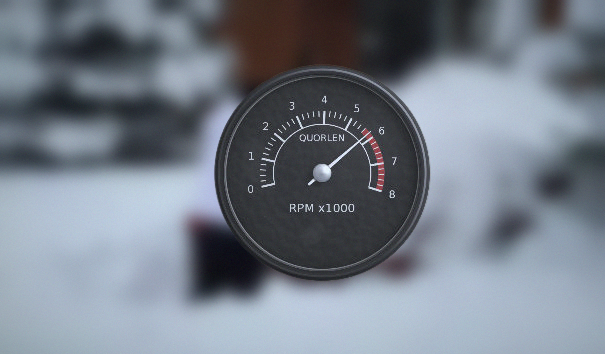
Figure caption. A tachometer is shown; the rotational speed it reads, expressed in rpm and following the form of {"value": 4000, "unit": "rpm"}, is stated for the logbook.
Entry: {"value": 5800, "unit": "rpm"}
